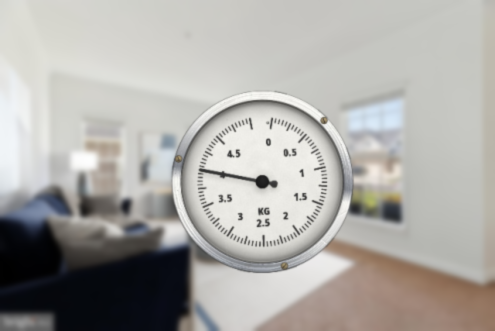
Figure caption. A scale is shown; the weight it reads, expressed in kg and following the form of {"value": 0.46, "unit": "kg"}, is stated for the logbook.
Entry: {"value": 4, "unit": "kg"}
